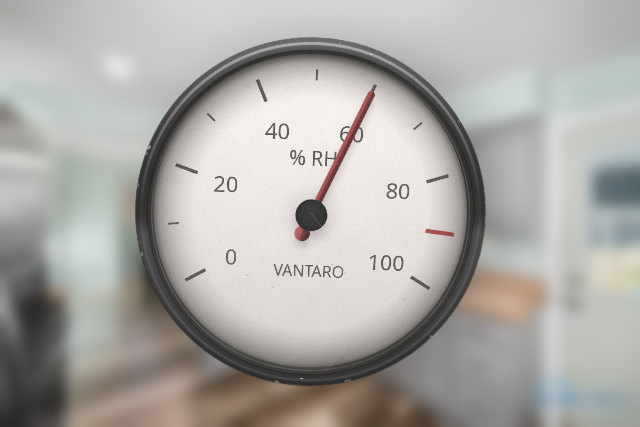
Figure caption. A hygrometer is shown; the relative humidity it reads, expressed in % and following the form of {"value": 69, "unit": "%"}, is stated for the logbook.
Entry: {"value": 60, "unit": "%"}
